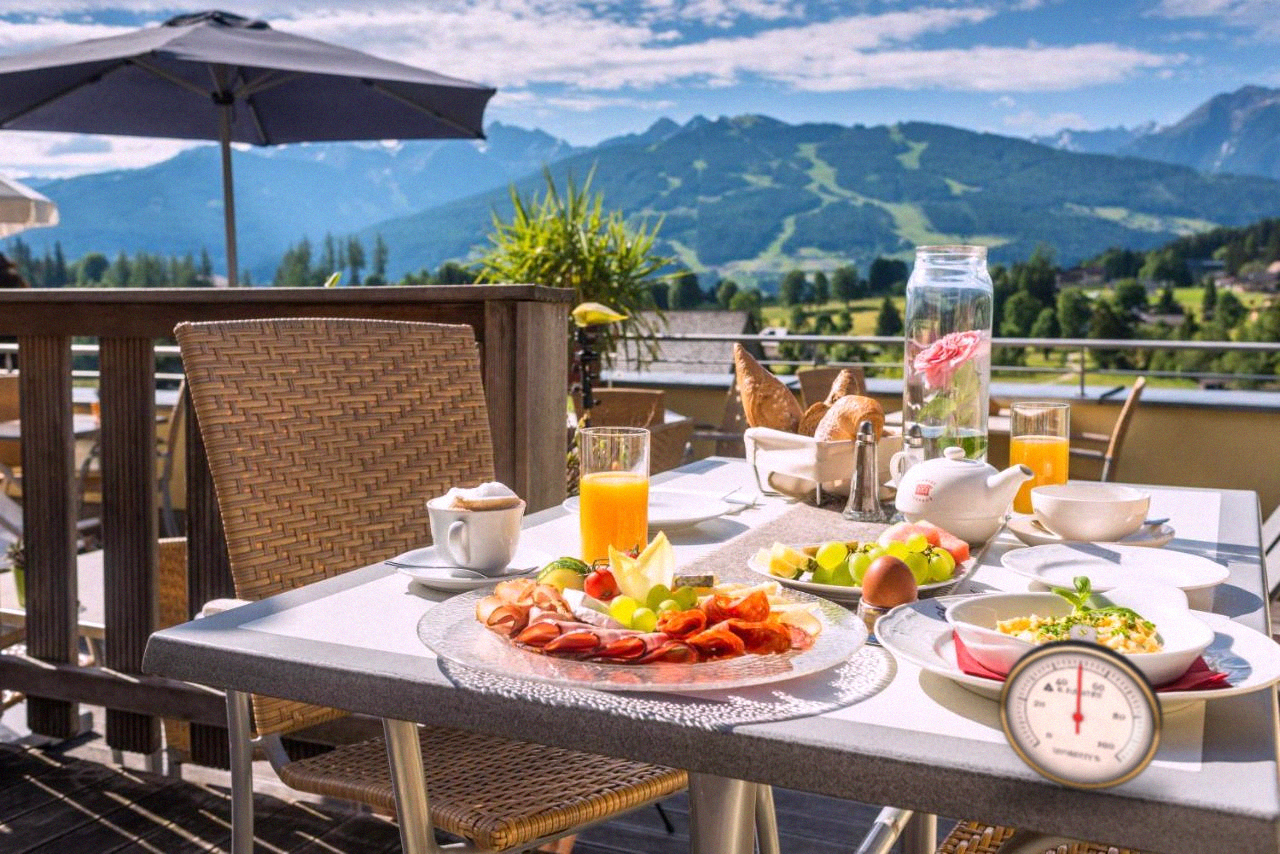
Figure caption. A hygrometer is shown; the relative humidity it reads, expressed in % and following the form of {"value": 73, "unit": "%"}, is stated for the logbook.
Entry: {"value": 50, "unit": "%"}
